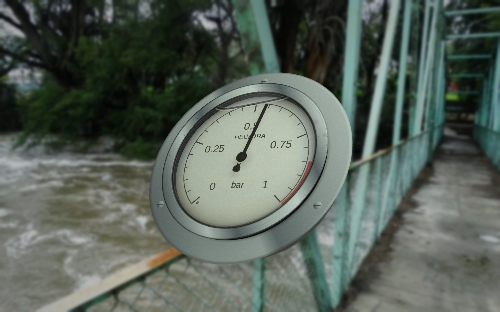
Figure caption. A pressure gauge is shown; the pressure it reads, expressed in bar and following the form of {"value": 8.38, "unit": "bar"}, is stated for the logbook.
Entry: {"value": 0.55, "unit": "bar"}
